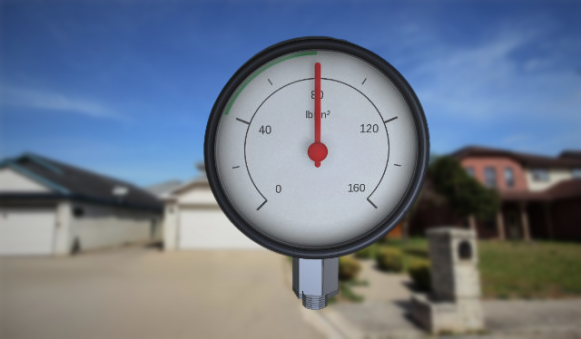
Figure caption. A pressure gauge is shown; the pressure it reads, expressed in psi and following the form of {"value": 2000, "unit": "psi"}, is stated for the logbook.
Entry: {"value": 80, "unit": "psi"}
